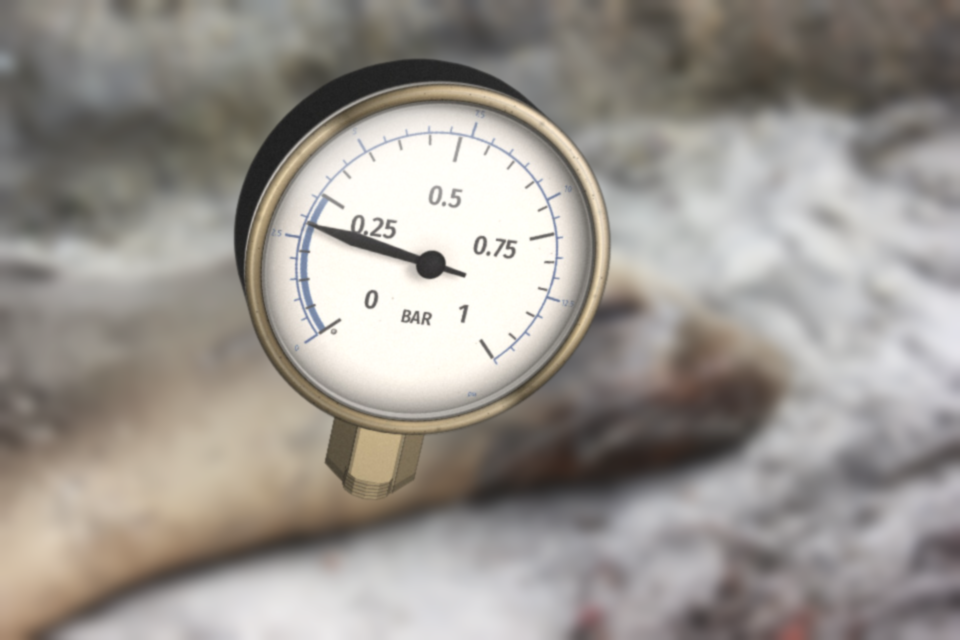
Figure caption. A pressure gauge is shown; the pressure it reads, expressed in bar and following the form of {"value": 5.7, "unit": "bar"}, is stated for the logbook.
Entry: {"value": 0.2, "unit": "bar"}
